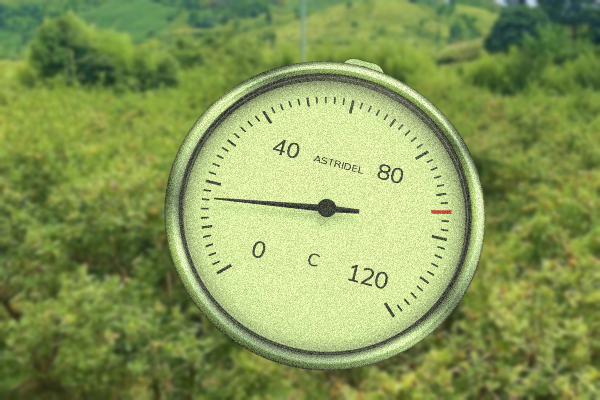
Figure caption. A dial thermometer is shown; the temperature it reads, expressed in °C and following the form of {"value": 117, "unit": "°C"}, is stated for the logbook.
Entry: {"value": 16, "unit": "°C"}
